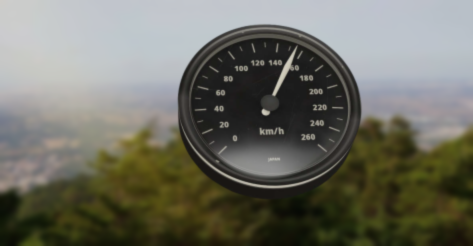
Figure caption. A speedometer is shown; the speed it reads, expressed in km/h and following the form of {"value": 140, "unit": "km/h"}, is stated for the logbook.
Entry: {"value": 155, "unit": "km/h"}
